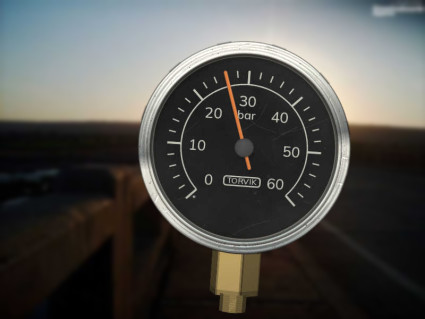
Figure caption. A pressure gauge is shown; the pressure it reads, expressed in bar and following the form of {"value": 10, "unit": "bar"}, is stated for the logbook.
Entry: {"value": 26, "unit": "bar"}
